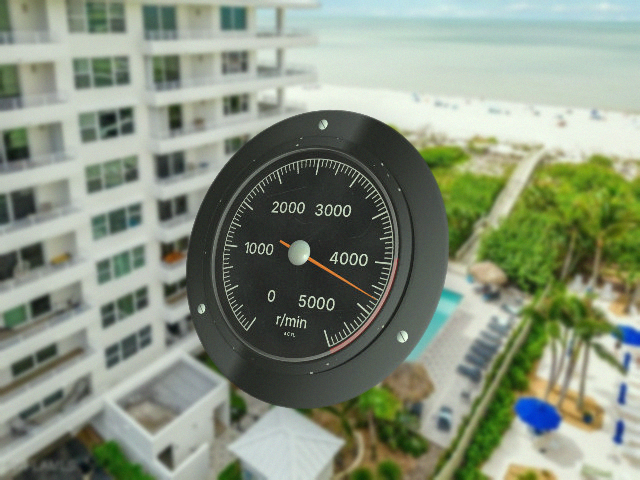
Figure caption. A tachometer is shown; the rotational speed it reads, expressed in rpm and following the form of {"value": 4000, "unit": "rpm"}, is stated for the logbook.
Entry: {"value": 4350, "unit": "rpm"}
